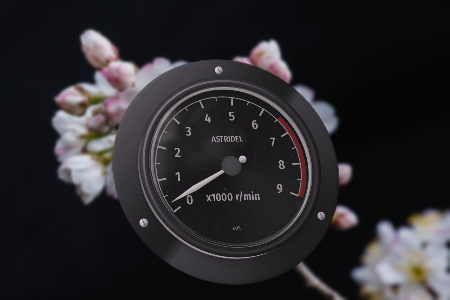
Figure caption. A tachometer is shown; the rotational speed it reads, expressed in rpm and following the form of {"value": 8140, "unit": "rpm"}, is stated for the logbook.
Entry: {"value": 250, "unit": "rpm"}
